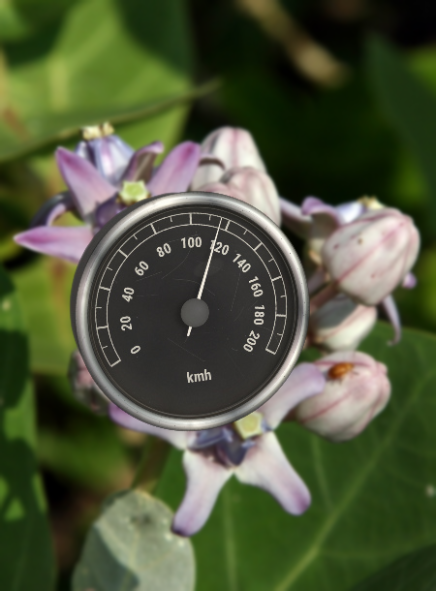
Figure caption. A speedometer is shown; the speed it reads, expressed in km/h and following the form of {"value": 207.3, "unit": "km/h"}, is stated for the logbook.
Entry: {"value": 115, "unit": "km/h"}
